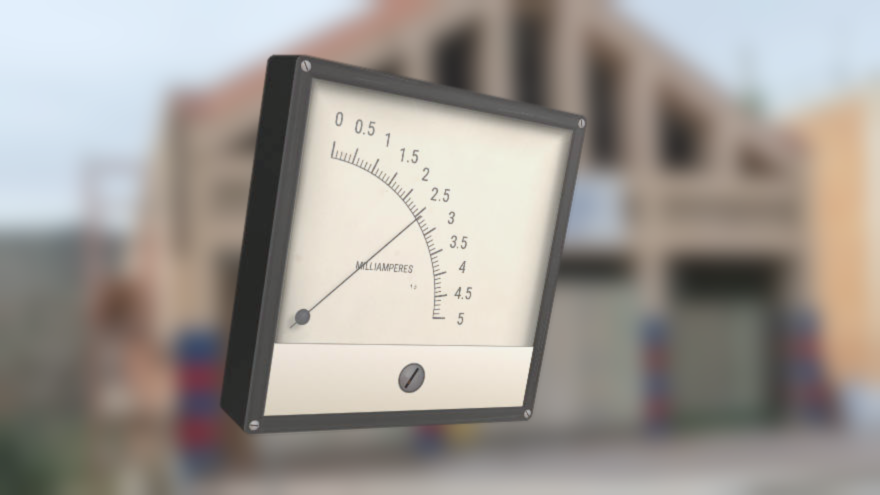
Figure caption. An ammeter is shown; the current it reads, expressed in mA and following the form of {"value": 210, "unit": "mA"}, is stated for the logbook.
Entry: {"value": 2.5, "unit": "mA"}
